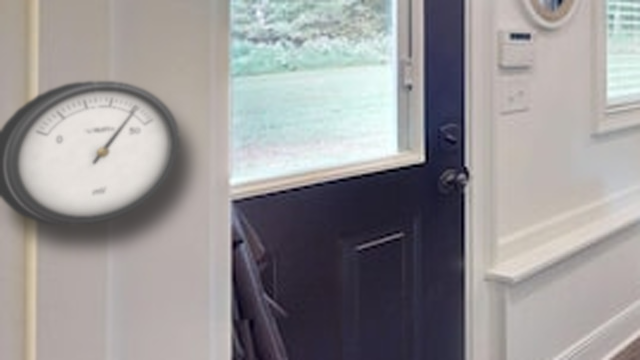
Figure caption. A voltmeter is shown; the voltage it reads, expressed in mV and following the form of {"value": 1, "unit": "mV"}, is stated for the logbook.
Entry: {"value": 40, "unit": "mV"}
